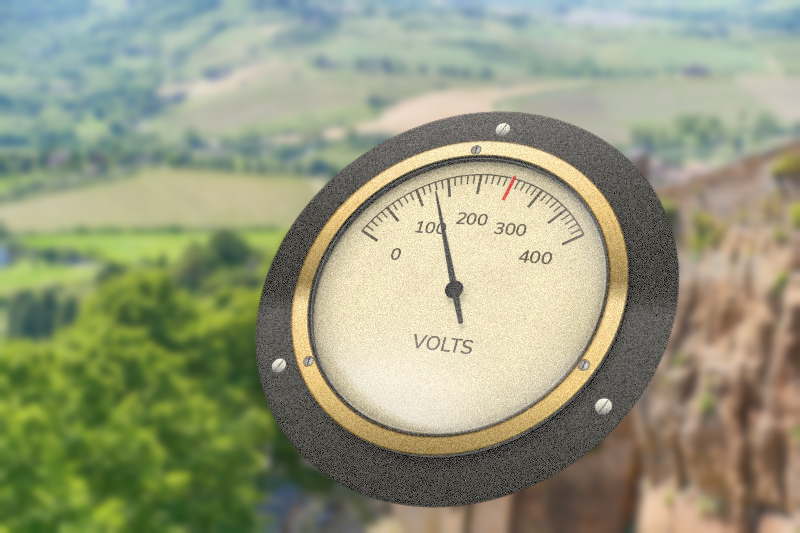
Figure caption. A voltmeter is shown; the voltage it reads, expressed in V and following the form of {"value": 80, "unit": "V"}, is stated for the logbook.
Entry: {"value": 130, "unit": "V"}
